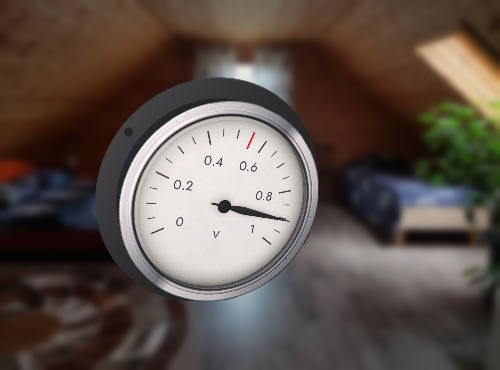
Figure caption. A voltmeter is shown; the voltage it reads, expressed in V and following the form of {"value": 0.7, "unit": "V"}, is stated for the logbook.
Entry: {"value": 0.9, "unit": "V"}
